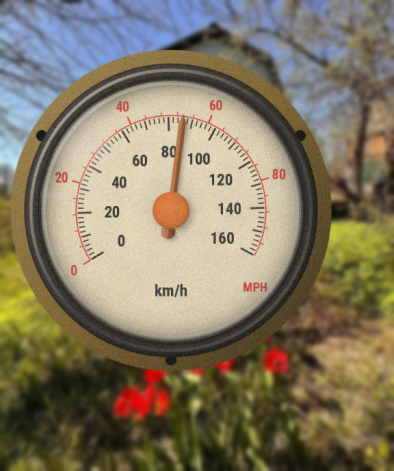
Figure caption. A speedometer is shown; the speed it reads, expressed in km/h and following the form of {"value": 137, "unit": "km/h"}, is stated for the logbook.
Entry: {"value": 86, "unit": "km/h"}
